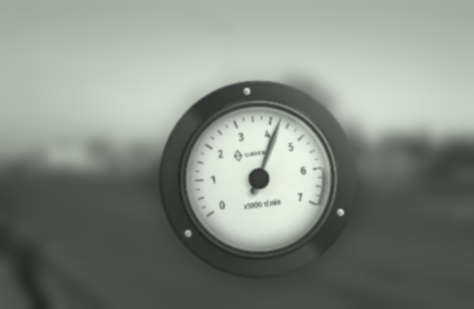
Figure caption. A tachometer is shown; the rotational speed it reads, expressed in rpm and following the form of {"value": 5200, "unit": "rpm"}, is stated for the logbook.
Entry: {"value": 4250, "unit": "rpm"}
